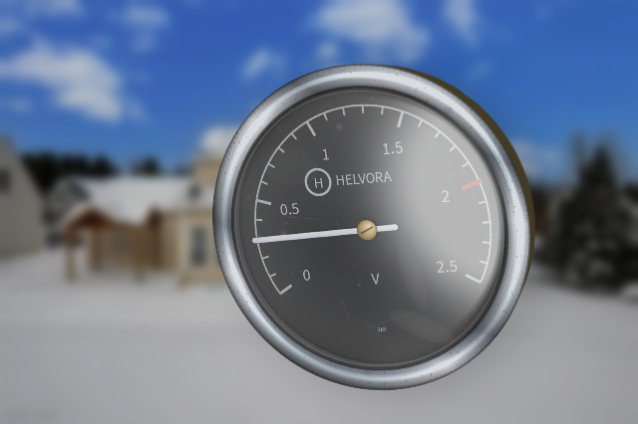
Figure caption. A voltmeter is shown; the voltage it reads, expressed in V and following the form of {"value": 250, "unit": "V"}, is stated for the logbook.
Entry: {"value": 0.3, "unit": "V"}
